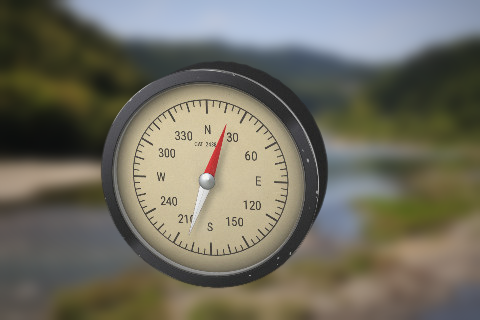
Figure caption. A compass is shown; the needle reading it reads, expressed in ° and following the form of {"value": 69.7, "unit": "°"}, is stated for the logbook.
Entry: {"value": 20, "unit": "°"}
